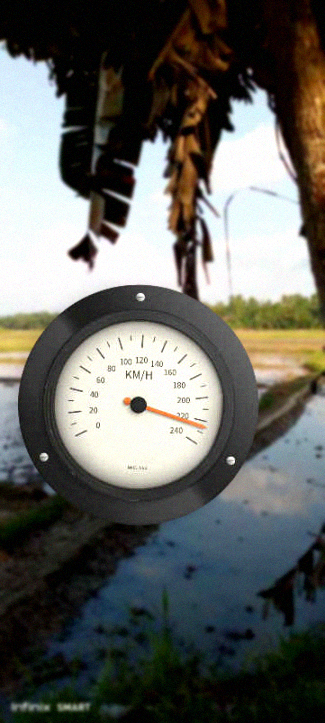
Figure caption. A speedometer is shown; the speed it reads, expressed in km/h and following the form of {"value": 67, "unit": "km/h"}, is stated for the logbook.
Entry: {"value": 225, "unit": "km/h"}
